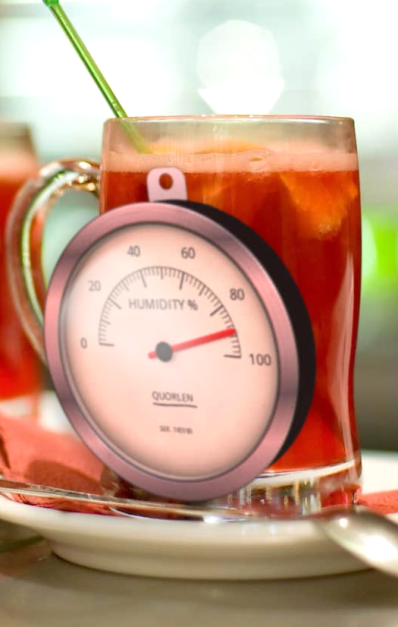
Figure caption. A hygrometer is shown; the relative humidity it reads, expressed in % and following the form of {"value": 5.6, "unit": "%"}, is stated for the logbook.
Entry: {"value": 90, "unit": "%"}
